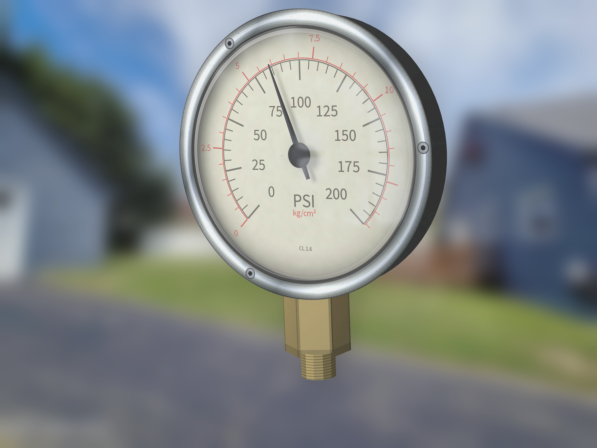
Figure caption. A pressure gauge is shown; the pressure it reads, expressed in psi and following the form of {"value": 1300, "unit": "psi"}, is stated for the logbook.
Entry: {"value": 85, "unit": "psi"}
